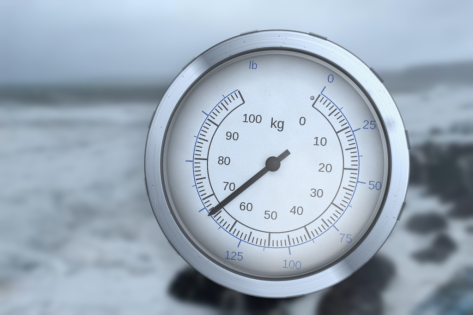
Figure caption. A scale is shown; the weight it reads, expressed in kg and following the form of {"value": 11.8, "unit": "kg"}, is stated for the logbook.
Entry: {"value": 66, "unit": "kg"}
